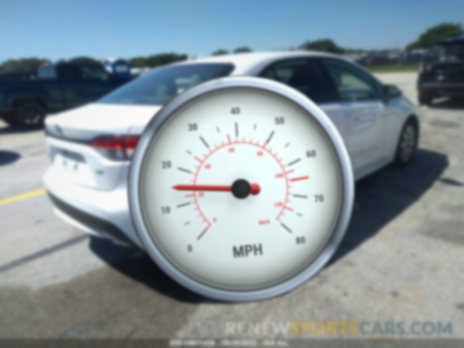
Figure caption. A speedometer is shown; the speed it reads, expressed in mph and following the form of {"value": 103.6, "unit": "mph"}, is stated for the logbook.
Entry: {"value": 15, "unit": "mph"}
